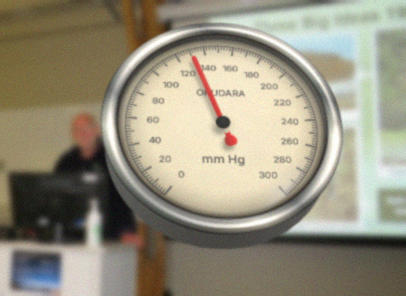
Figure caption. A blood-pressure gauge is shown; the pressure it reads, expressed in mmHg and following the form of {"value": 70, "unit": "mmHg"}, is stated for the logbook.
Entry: {"value": 130, "unit": "mmHg"}
